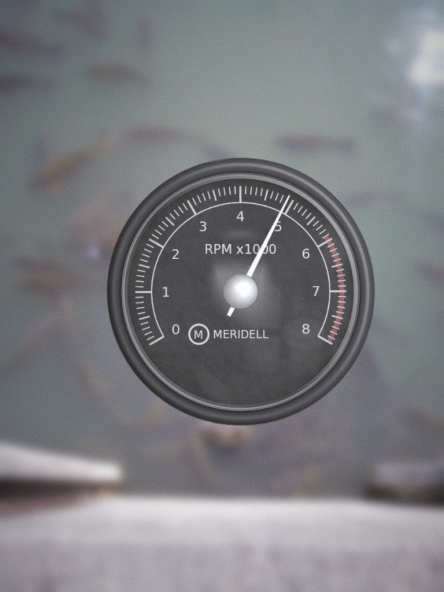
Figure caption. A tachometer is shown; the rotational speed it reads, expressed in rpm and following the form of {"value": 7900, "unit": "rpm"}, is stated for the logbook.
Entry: {"value": 4900, "unit": "rpm"}
